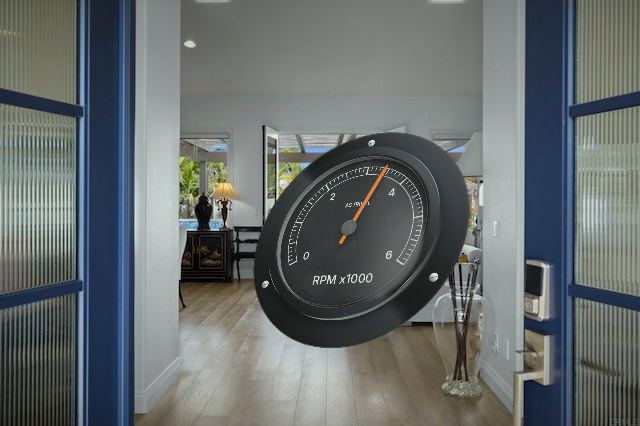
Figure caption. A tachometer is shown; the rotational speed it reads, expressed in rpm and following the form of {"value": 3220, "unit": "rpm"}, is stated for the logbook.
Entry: {"value": 3500, "unit": "rpm"}
